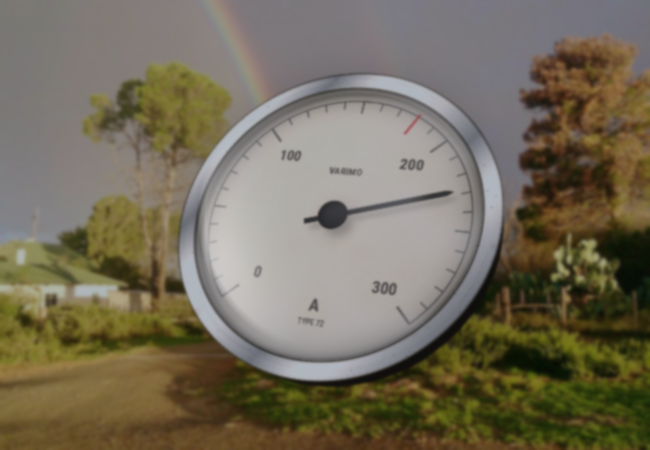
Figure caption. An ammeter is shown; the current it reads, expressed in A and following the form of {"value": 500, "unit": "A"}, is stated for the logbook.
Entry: {"value": 230, "unit": "A"}
